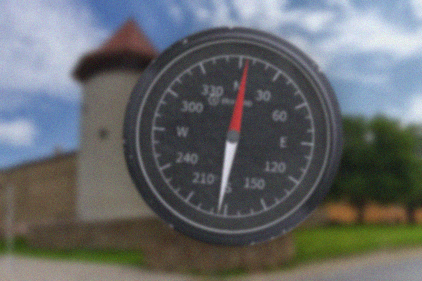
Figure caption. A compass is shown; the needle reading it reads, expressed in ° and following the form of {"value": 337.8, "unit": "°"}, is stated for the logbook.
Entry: {"value": 5, "unit": "°"}
